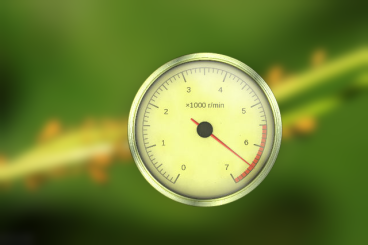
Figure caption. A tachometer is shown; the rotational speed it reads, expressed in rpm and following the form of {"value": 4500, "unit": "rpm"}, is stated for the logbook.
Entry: {"value": 6500, "unit": "rpm"}
